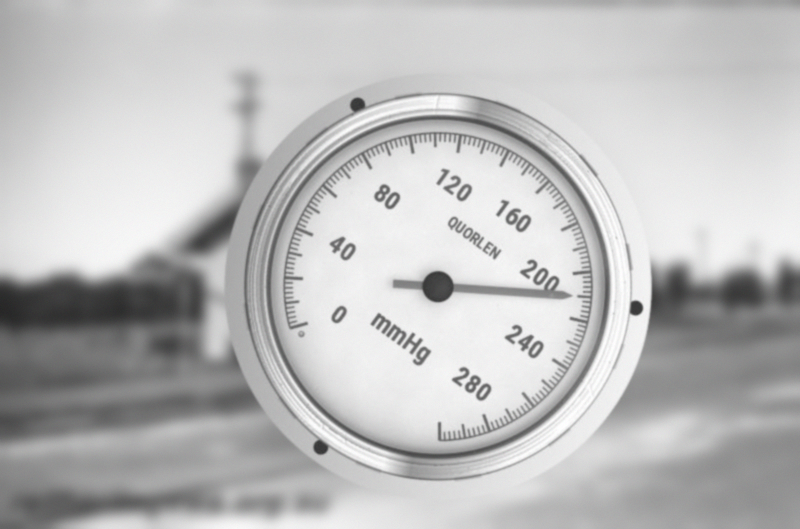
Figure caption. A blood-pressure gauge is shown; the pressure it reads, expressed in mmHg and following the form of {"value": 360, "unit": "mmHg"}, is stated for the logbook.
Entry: {"value": 210, "unit": "mmHg"}
